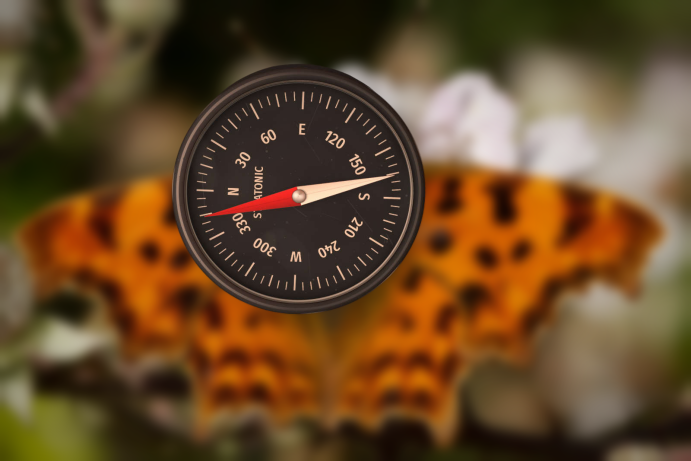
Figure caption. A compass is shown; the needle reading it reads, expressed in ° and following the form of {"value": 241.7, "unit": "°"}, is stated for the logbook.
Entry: {"value": 345, "unit": "°"}
